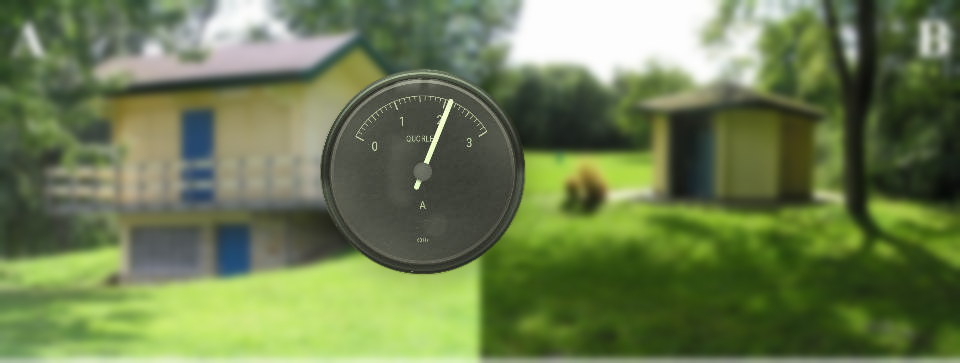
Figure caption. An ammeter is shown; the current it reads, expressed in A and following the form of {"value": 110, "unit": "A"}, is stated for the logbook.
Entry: {"value": 2.1, "unit": "A"}
